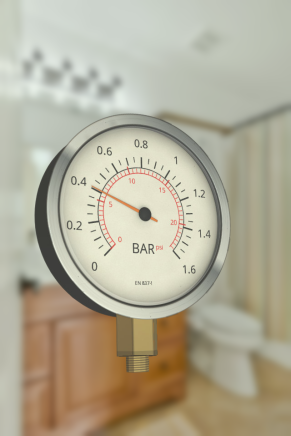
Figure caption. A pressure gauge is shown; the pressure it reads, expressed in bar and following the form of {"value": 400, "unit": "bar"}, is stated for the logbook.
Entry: {"value": 0.4, "unit": "bar"}
